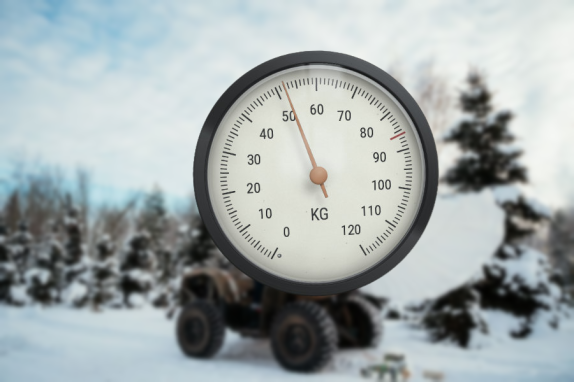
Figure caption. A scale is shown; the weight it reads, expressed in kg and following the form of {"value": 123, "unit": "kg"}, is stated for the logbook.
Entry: {"value": 52, "unit": "kg"}
